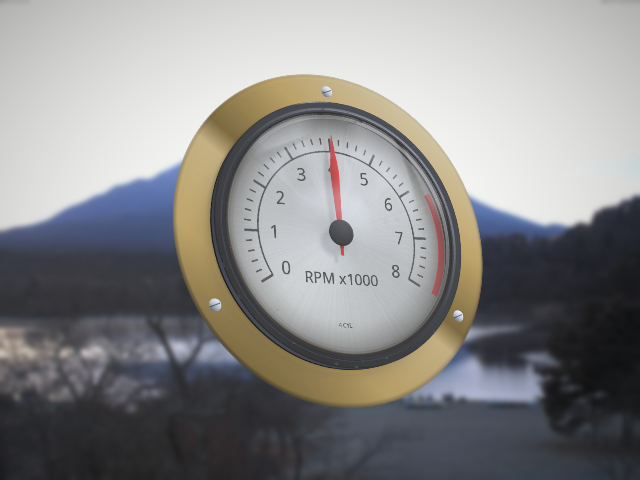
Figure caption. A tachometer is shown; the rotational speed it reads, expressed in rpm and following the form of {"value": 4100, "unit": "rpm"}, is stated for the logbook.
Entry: {"value": 4000, "unit": "rpm"}
